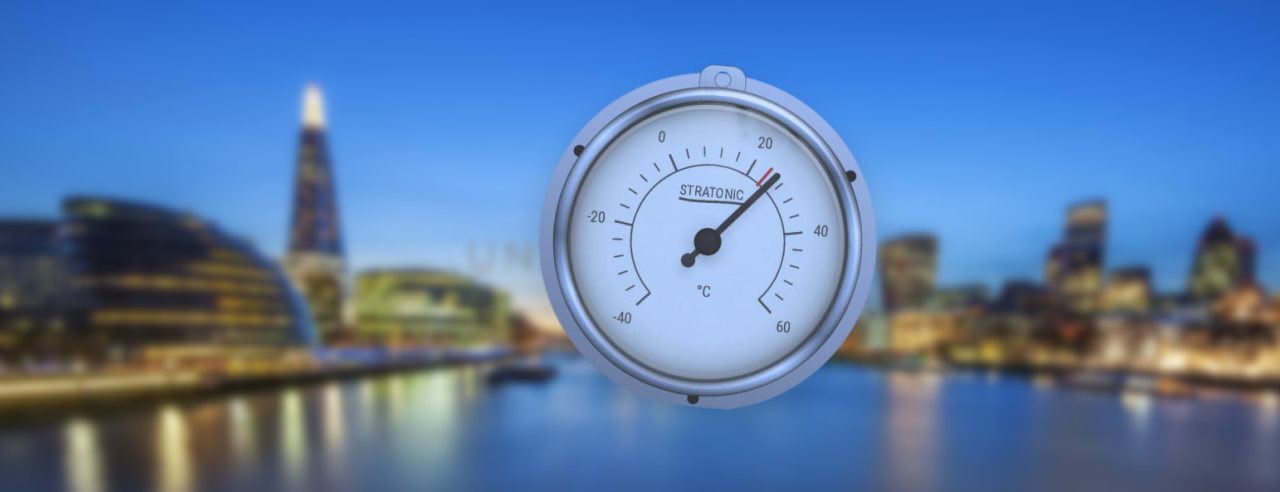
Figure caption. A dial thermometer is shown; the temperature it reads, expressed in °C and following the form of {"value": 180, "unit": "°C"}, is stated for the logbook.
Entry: {"value": 26, "unit": "°C"}
